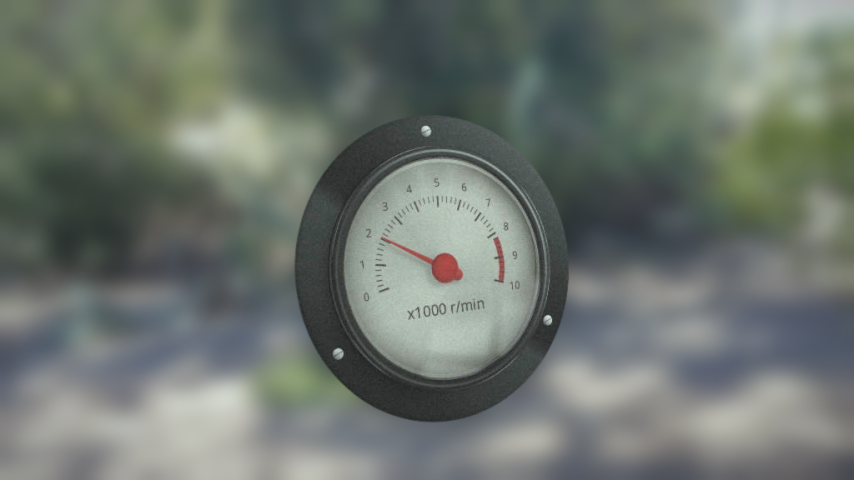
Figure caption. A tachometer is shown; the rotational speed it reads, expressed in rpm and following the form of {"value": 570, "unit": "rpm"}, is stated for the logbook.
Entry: {"value": 2000, "unit": "rpm"}
